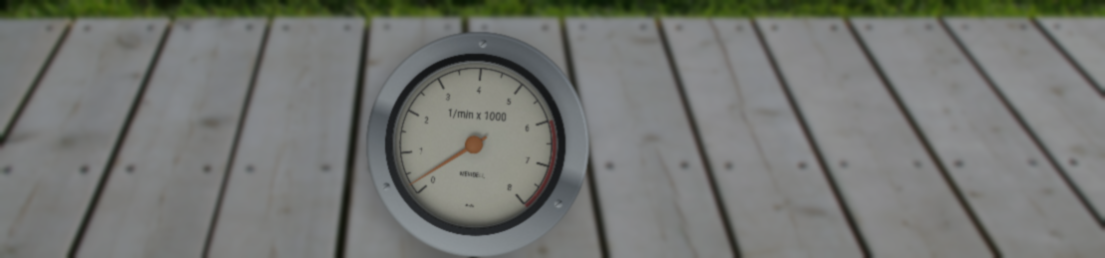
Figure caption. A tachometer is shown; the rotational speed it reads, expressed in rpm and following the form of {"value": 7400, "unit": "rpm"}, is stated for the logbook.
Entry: {"value": 250, "unit": "rpm"}
